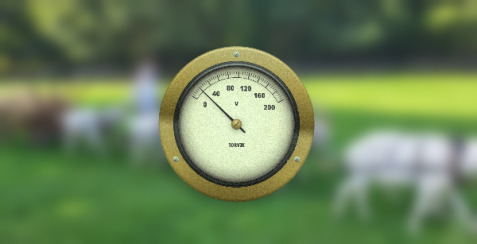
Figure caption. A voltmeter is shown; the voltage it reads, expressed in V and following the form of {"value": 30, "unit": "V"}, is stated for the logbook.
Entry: {"value": 20, "unit": "V"}
